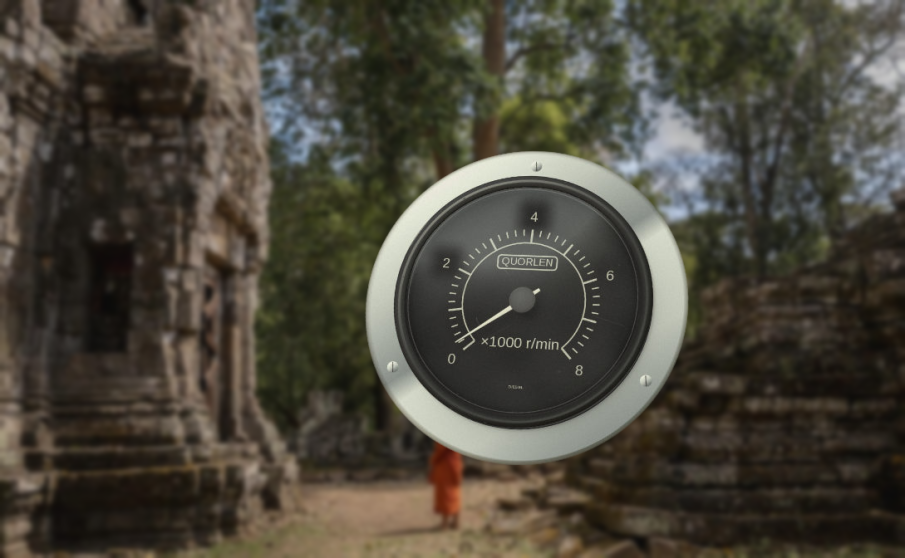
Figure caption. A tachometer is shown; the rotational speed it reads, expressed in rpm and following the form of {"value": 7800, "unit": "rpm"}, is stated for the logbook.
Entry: {"value": 200, "unit": "rpm"}
